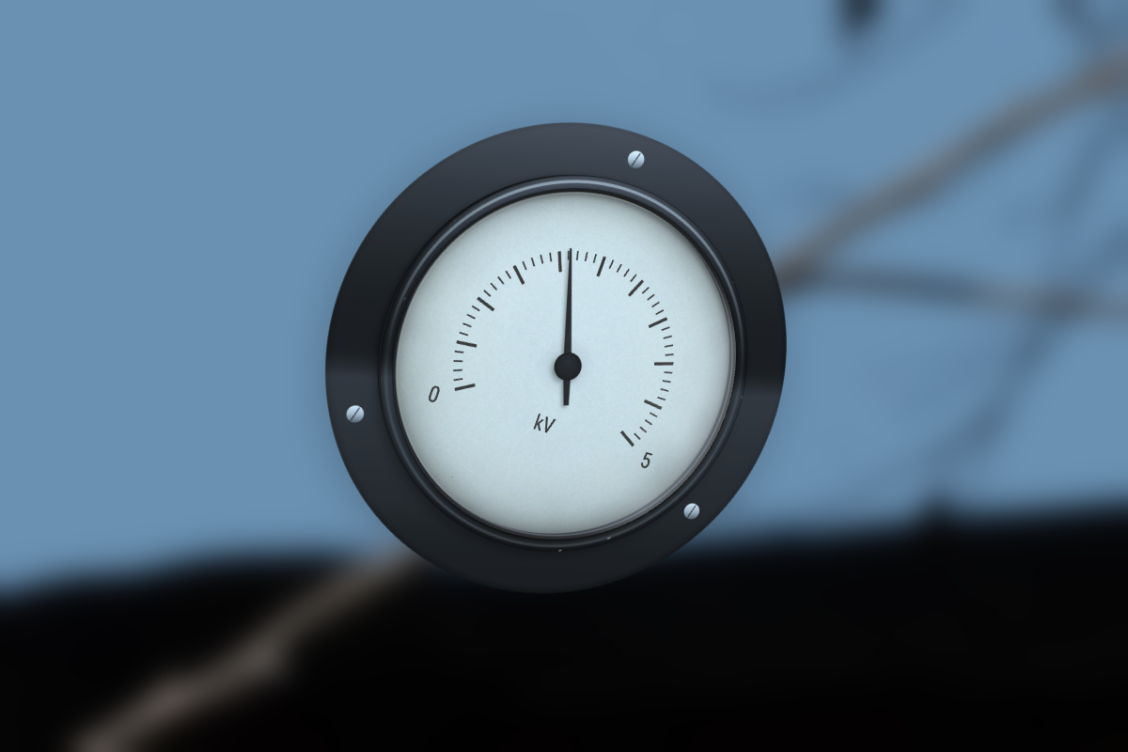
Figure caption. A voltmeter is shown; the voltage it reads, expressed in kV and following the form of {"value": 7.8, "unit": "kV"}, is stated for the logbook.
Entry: {"value": 2.1, "unit": "kV"}
